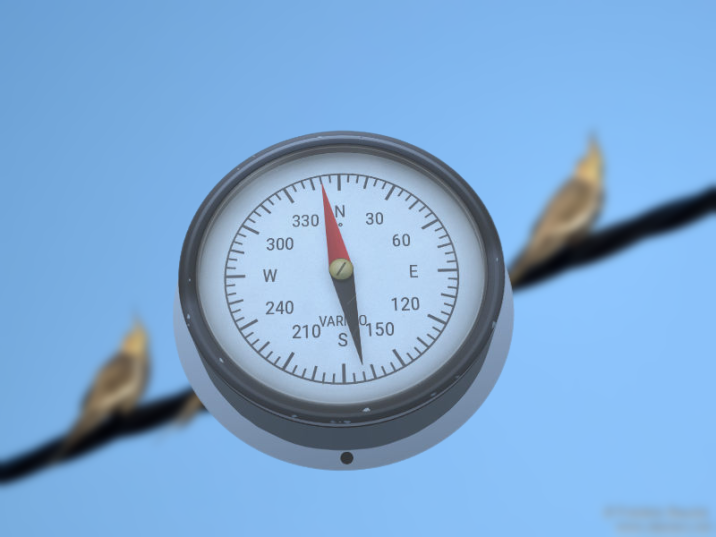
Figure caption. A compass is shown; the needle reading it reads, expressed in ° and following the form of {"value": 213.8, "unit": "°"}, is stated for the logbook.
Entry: {"value": 350, "unit": "°"}
